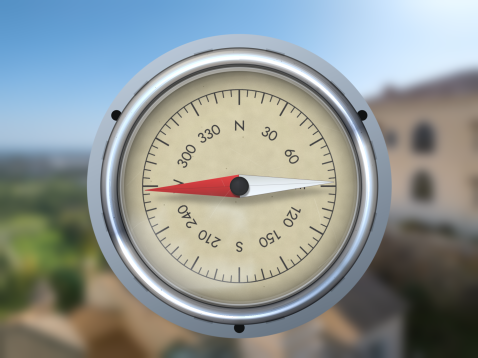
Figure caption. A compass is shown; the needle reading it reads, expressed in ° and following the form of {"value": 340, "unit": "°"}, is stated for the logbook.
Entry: {"value": 267.5, "unit": "°"}
